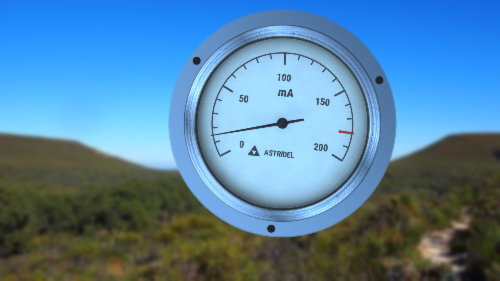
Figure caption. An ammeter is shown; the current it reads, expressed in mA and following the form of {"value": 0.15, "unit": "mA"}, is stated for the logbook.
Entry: {"value": 15, "unit": "mA"}
